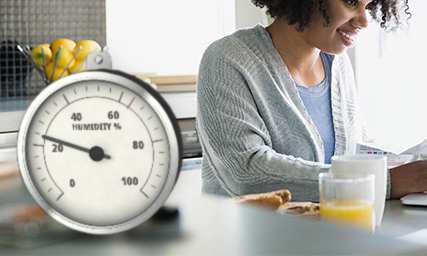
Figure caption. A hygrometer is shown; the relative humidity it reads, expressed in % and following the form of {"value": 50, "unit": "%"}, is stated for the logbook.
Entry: {"value": 24, "unit": "%"}
